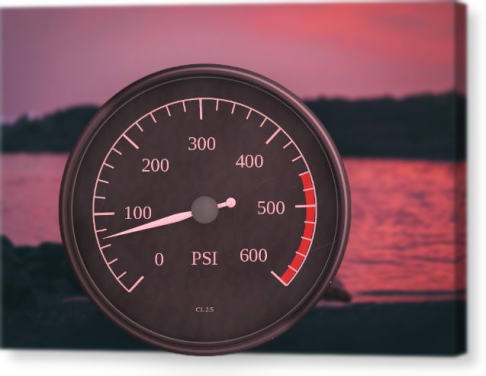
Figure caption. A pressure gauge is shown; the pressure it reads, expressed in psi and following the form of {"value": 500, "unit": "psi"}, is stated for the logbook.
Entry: {"value": 70, "unit": "psi"}
